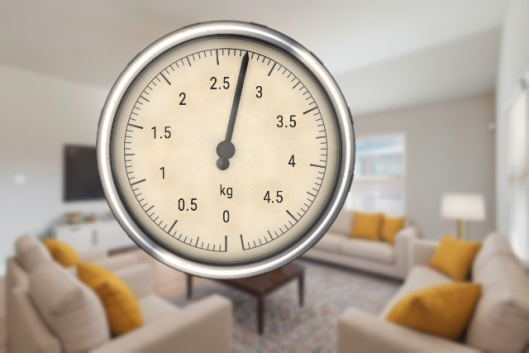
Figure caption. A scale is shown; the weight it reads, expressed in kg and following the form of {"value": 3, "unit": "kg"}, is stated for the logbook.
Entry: {"value": 2.75, "unit": "kg"}
